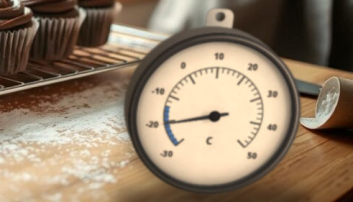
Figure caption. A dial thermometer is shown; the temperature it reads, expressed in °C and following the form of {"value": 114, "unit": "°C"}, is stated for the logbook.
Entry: {"value": -20, "unit": "°C"}
